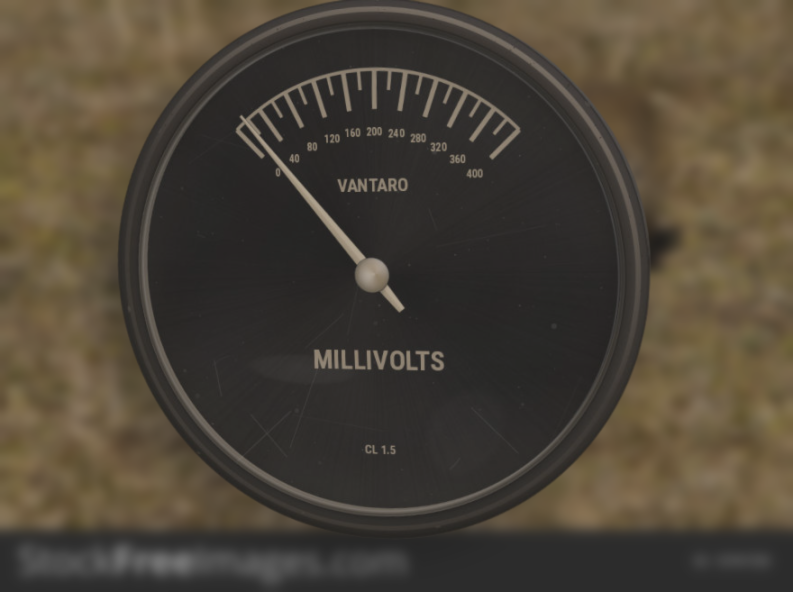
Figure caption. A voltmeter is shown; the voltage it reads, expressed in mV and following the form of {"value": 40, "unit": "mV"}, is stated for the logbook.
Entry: {"value": 20, "unit": "mV"}
